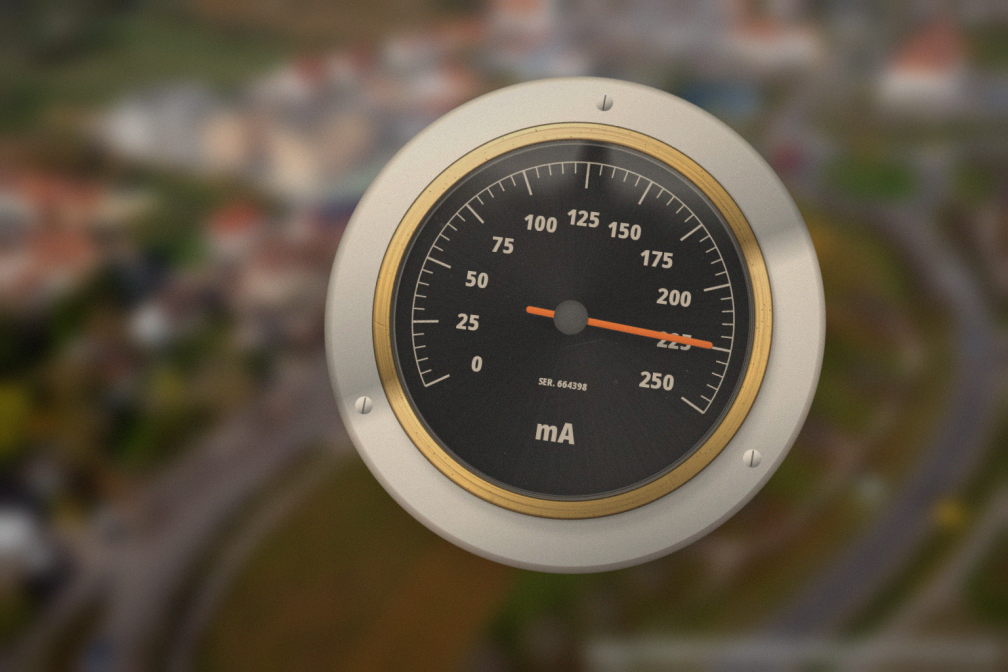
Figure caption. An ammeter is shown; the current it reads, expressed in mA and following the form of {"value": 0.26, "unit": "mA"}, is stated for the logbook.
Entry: {"value": 225, "unit": "mA"}
